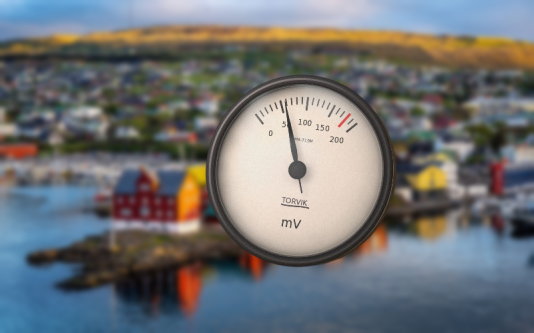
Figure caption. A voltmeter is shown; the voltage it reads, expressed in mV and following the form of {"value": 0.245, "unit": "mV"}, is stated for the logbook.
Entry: {"value": 60, "unit": "mV"}
